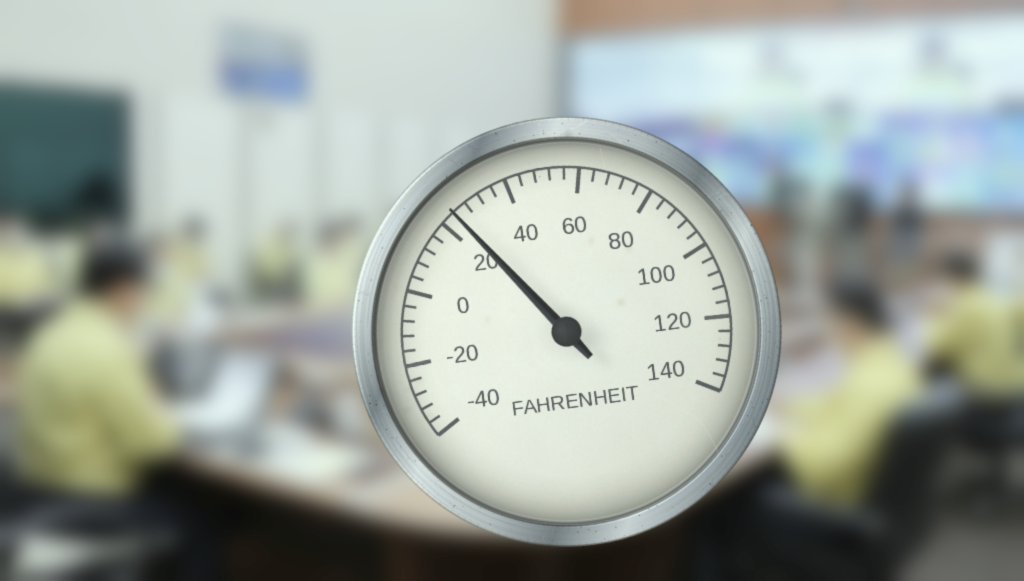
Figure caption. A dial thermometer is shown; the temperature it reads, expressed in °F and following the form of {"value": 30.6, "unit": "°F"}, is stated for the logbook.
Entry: {"value": 24, "unit": "°F"}
